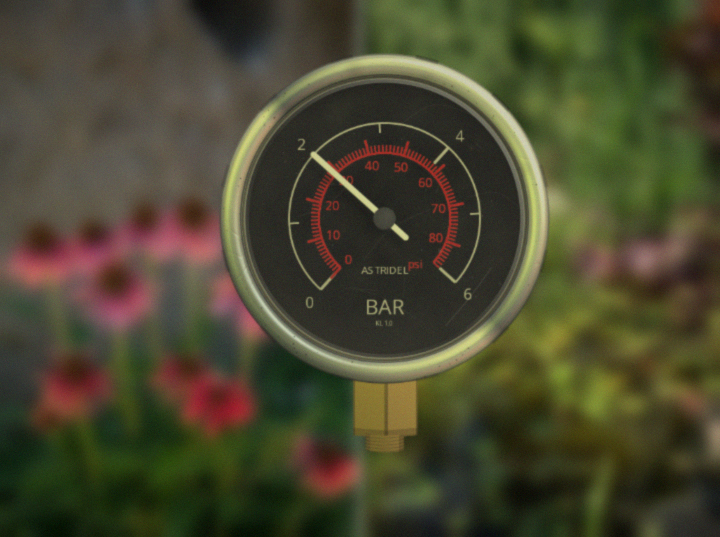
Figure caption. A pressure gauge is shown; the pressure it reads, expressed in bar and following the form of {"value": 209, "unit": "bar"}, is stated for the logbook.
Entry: {"value": 2, "unit": "bar"}
